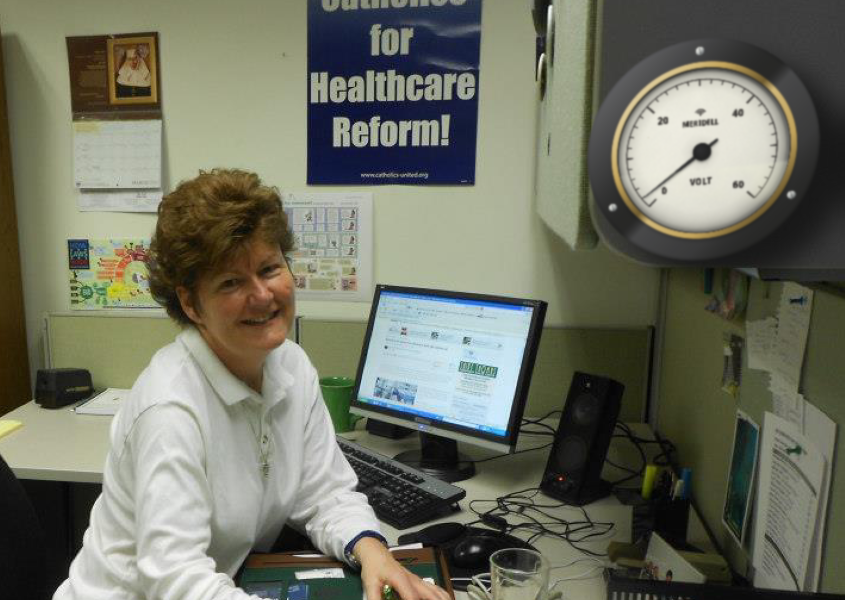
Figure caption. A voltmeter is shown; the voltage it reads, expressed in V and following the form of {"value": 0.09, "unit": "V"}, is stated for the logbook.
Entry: {"value": 2, "unit": "V"}
